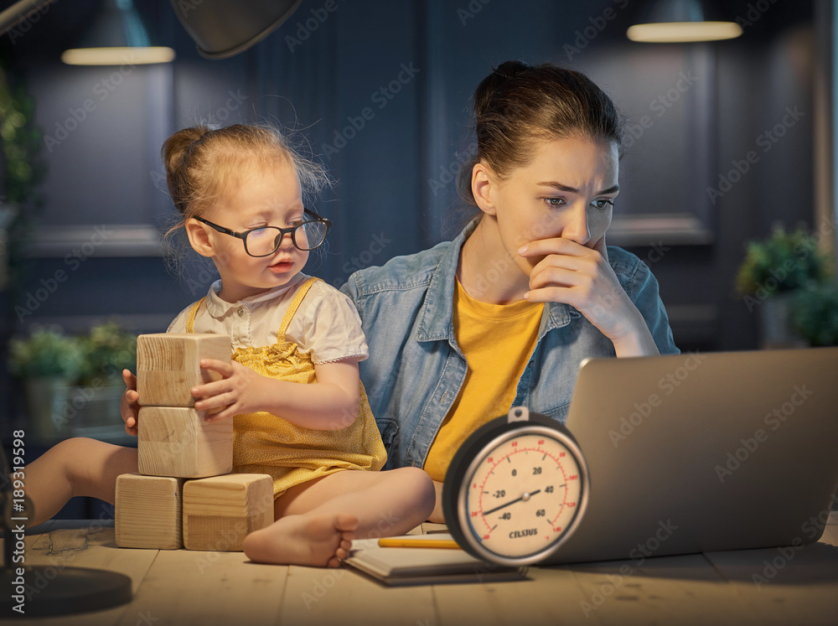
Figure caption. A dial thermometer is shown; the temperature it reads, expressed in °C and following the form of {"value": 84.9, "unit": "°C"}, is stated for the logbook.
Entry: {"value": -30, "unit": "°C"}
